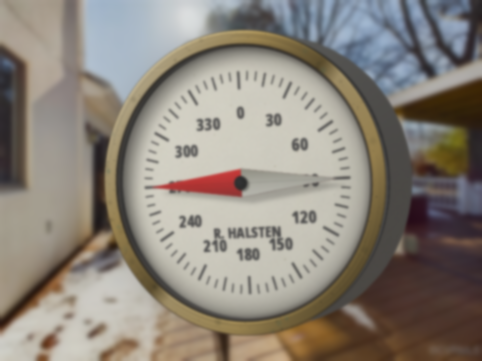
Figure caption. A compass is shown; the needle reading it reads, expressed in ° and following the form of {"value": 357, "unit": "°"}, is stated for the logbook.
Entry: {"value": 270, "unit": "°"}
